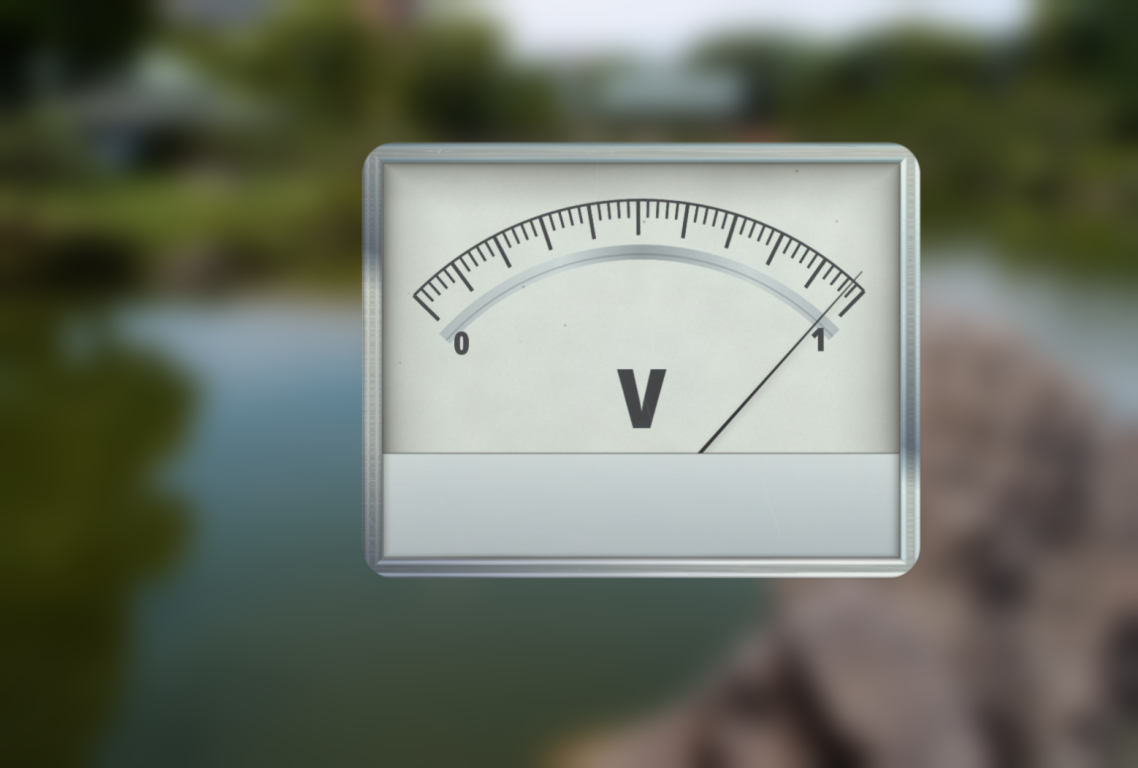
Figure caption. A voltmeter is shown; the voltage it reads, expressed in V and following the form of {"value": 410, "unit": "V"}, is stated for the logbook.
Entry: {"value": 0.97, "unit": "V"}
